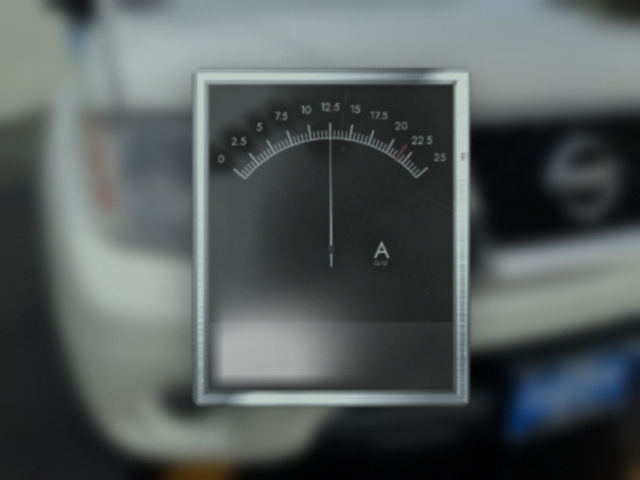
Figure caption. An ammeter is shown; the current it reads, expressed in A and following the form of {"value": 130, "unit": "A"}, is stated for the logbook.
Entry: {"value": 12.5, "unit": "A"}
